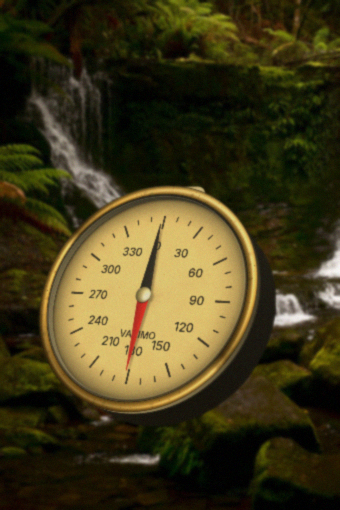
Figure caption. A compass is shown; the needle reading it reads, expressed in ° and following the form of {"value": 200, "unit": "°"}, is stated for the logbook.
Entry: {"value": 180, "unit": "°"}
